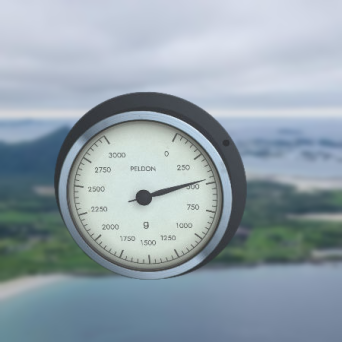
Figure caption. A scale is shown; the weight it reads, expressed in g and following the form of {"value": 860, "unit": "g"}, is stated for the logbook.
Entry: {"value": 450, "unit": "g"}
